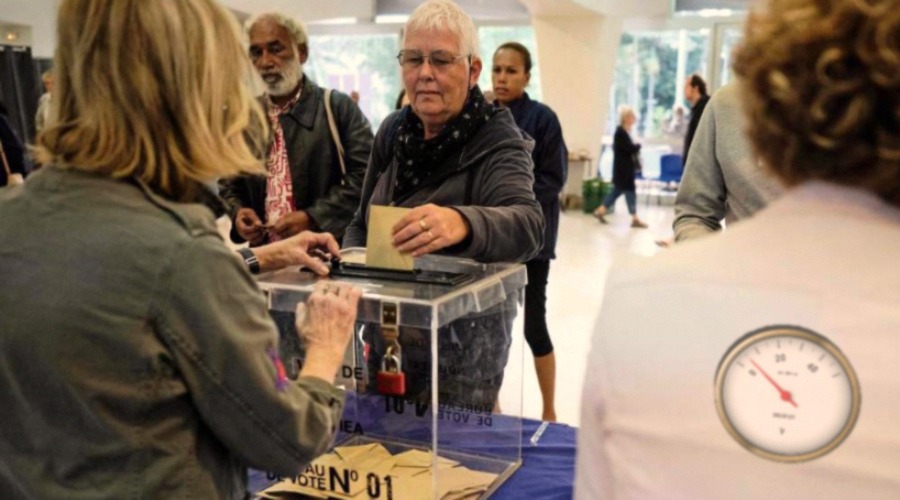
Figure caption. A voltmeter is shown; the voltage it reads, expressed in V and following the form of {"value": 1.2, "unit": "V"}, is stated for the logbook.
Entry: {"value": 5, "unit": "V"}
